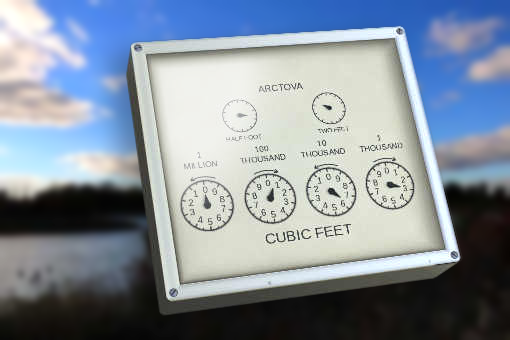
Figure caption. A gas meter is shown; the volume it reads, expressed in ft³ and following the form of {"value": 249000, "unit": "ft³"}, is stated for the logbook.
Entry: {"value": 6300, "unit": "ft³"}
